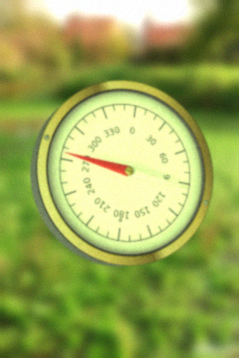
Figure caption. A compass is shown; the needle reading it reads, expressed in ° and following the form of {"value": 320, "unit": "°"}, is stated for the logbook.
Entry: {"value": 275, "unit": "°"}
